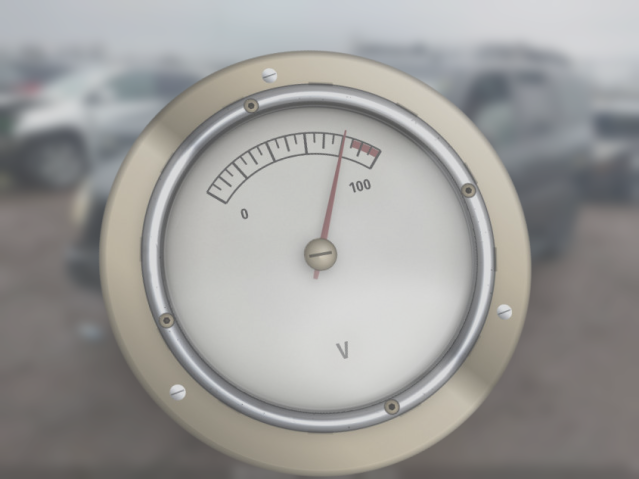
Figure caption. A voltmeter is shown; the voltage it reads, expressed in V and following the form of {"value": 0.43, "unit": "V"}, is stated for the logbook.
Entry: {"value": 80, "unit": "V"}
